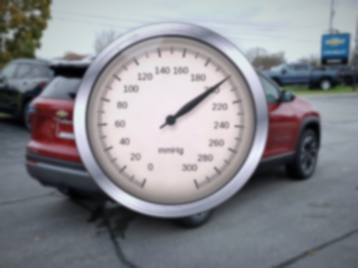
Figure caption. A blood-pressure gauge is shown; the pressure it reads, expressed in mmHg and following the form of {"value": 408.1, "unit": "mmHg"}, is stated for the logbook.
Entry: {"value": 200, "unit": "mmHg"}
